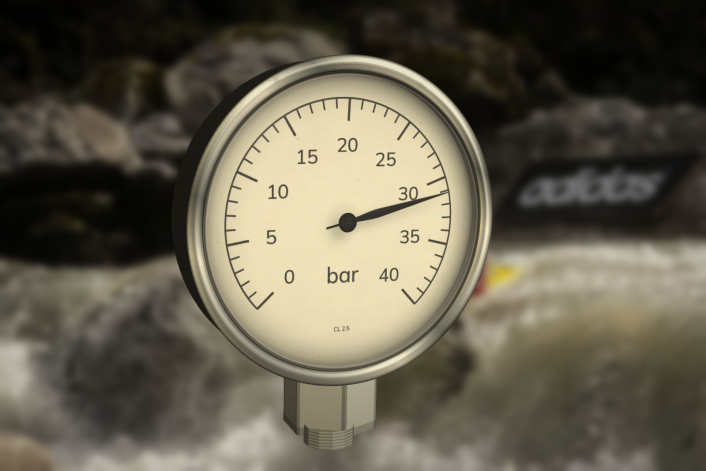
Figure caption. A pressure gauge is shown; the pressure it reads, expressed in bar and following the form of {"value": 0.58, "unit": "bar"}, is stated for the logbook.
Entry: {"value": 31, "unit": "bar"}
